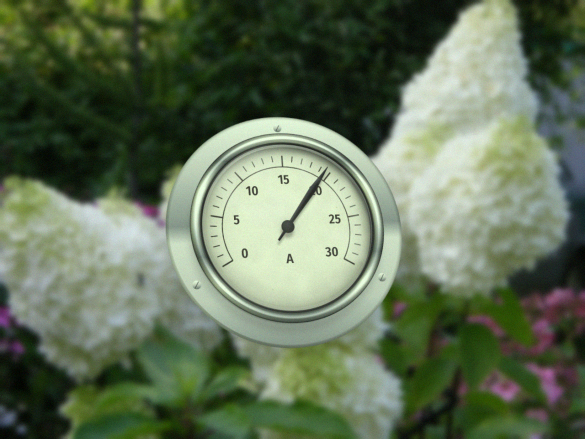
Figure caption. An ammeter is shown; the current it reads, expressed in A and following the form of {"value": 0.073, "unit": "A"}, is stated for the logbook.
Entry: {"value": 19.5, "unit": "A"}
